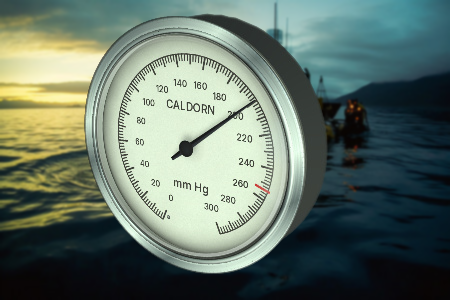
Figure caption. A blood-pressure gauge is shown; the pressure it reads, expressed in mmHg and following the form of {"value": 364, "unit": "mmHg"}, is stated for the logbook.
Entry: {"value": 200, "unit": "mmHg"}
